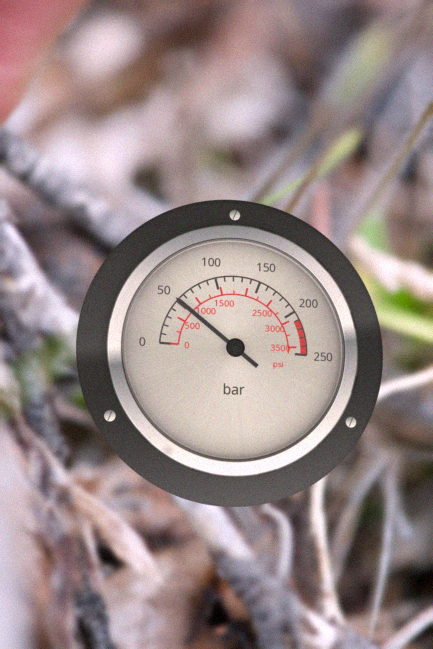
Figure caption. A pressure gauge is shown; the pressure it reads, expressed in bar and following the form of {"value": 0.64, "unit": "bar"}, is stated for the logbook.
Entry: {"value": 50, "unit": "bar"}
